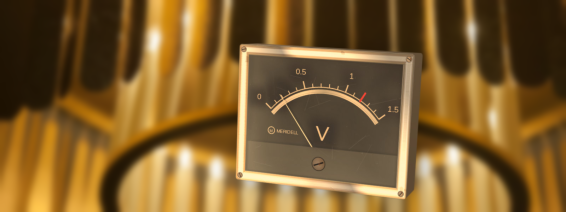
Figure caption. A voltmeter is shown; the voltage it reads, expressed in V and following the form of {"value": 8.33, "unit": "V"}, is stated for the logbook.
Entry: {"value": 0.2, "unit": "V"}
